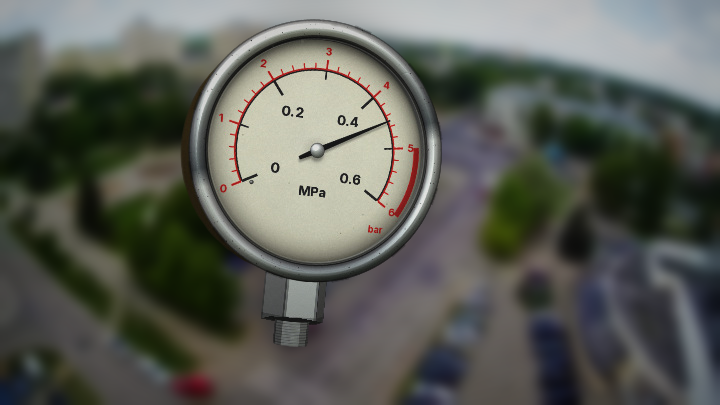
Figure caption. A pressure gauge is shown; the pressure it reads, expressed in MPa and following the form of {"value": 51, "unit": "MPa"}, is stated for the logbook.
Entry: {"value": 0.45, "unit": "MPa"}
